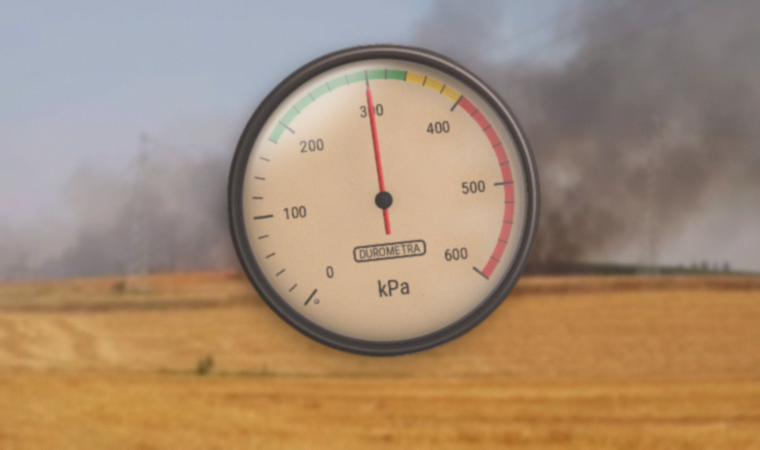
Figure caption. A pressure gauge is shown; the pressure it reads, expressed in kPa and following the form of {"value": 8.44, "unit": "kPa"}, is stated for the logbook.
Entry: {"value": 300, "unit": "kPa"}
